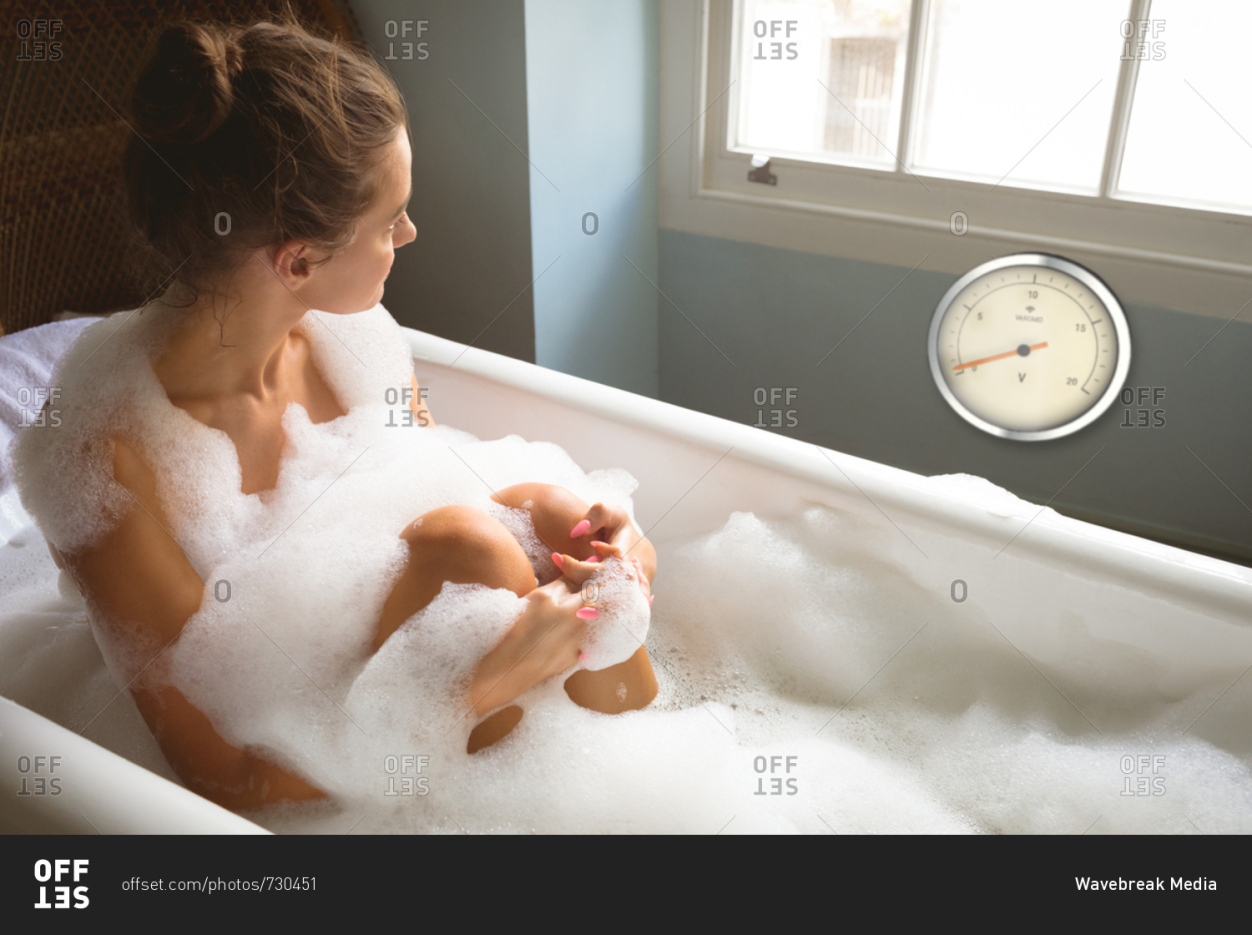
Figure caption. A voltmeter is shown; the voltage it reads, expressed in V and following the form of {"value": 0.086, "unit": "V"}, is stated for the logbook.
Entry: {"value": 0.5, "unit": "V"}
